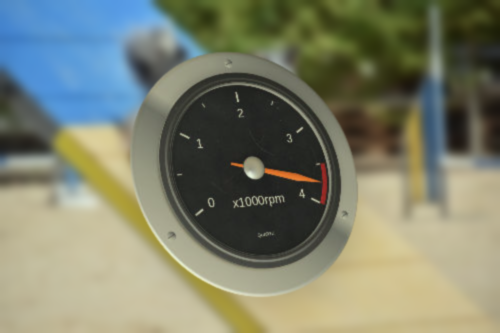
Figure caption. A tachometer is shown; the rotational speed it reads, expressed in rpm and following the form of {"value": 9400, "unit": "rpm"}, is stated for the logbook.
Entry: {"value": 3750, "unit": "rpm"}
